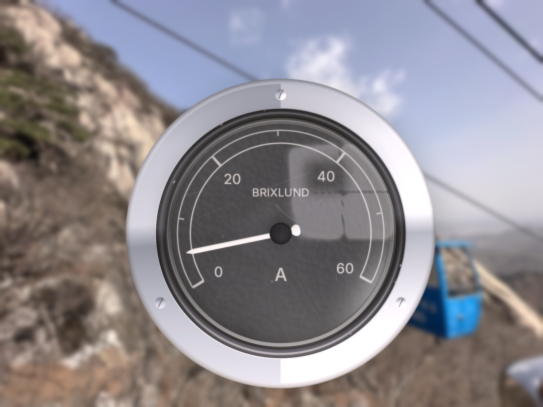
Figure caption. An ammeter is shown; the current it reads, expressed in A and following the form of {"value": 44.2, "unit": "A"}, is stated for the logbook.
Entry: {"value": 5, "unit": "A"}
